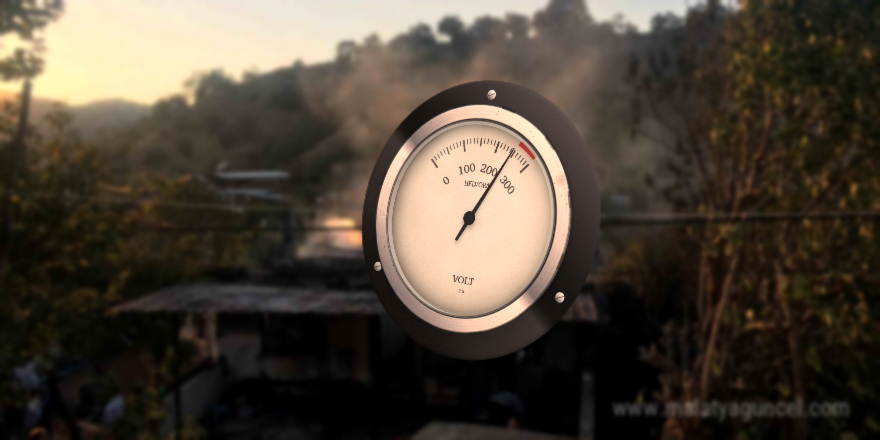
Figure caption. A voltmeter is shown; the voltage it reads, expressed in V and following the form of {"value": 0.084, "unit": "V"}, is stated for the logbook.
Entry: {"value": 250, "unit": "V"}
